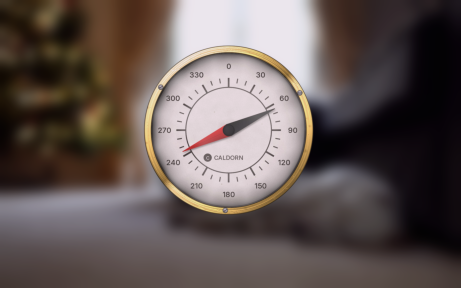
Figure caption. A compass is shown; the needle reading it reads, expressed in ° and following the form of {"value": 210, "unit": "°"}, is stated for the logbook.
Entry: {"value": 245, "unit": "°"}
